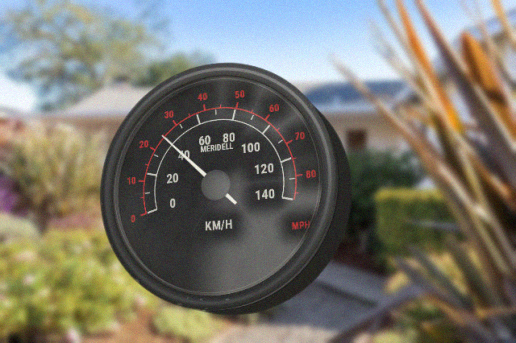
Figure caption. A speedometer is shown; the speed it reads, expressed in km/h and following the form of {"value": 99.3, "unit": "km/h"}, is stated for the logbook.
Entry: {"value": 40, "unit": "km/h"}
